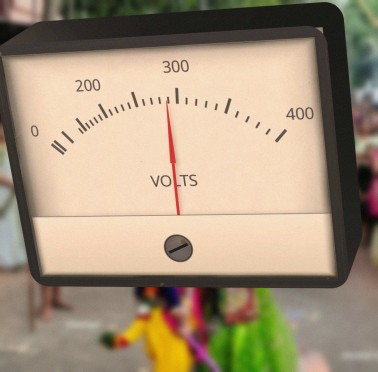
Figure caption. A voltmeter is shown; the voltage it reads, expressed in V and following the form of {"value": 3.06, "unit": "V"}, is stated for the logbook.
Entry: {"value": 290, "unit": "V"}
